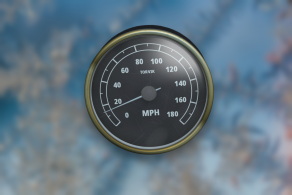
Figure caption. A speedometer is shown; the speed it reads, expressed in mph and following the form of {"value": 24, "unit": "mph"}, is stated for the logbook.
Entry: {"value": 15, "unit": "mph"}
